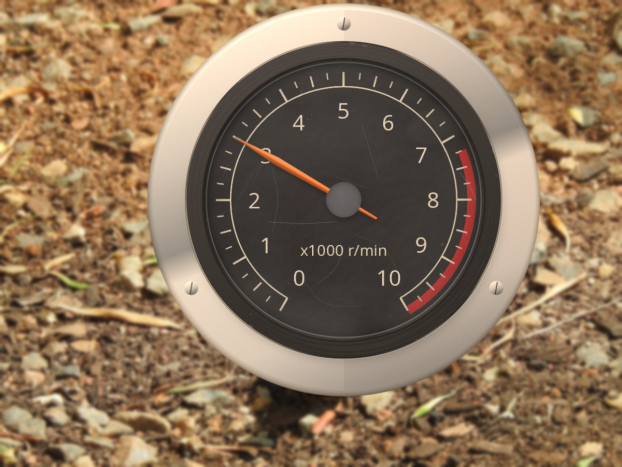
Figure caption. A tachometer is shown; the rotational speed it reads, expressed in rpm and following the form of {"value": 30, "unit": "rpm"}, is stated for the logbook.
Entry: {"value": 3000, "unit": "rpm"}
